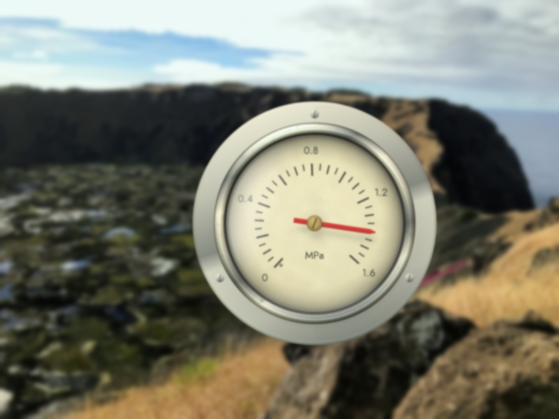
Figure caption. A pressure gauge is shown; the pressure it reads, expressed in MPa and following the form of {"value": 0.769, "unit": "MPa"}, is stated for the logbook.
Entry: {"value": 1.4, "unit": "MPa"}
